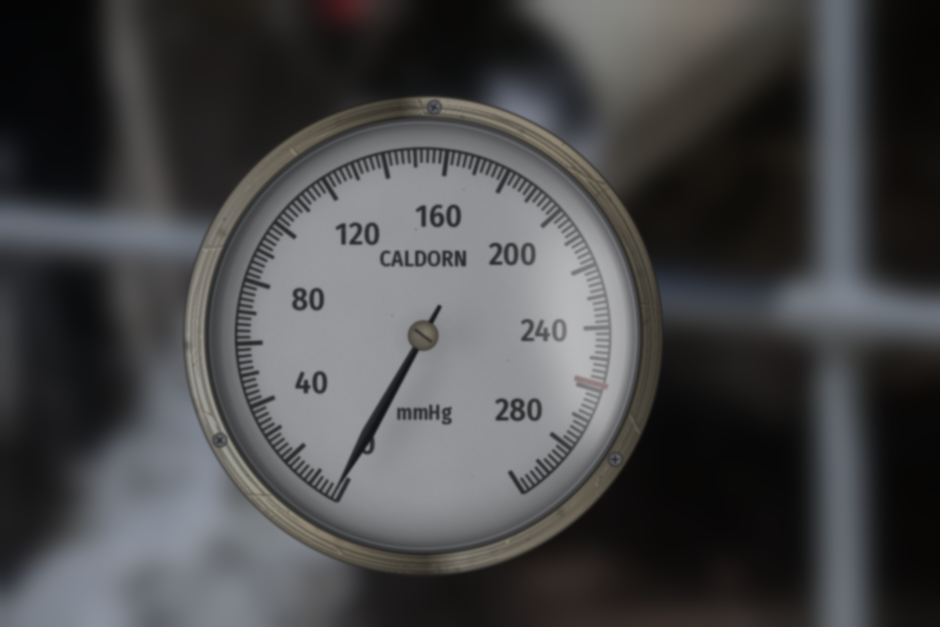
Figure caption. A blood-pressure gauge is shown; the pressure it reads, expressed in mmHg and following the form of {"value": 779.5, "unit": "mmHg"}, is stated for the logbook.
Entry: {"value": 2, "unit": "mmHg"}
